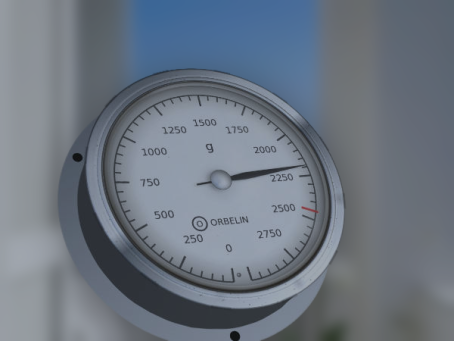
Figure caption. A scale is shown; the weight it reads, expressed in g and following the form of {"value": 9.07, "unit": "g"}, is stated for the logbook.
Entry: {"value": 2200, "unit": "g"}
